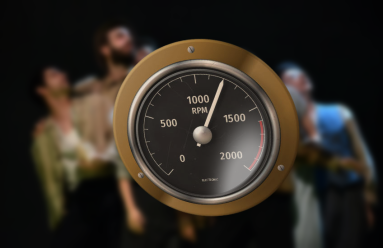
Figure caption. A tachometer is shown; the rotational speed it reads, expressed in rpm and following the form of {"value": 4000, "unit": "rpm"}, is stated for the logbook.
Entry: {"value": 1200, "unit": "rpm"}
